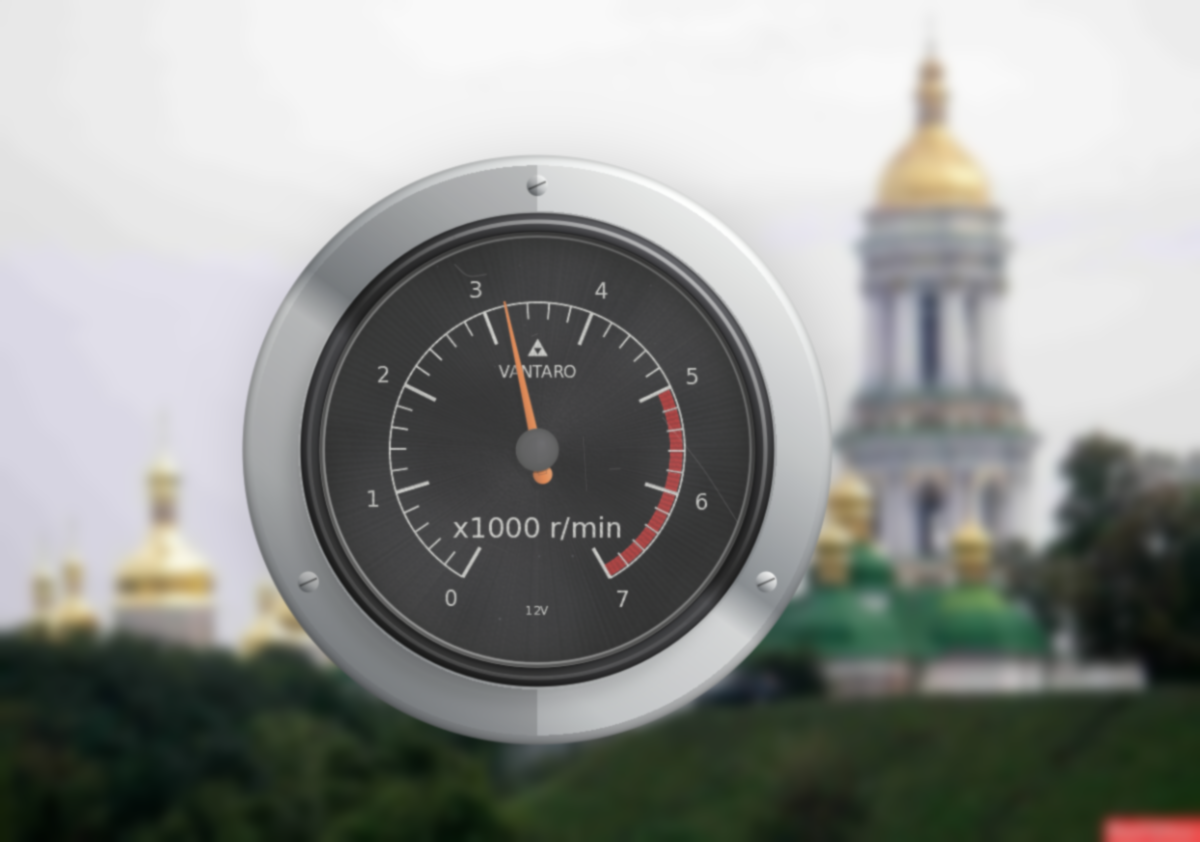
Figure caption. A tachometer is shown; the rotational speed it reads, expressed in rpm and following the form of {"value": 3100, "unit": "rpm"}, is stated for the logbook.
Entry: {"value": 3200, "unit": "rpm"}
